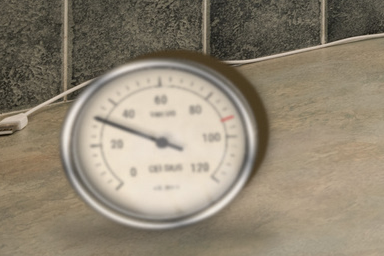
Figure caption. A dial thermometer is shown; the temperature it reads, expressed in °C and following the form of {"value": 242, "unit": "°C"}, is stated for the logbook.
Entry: {"value": 32, "unit": "°C"}
